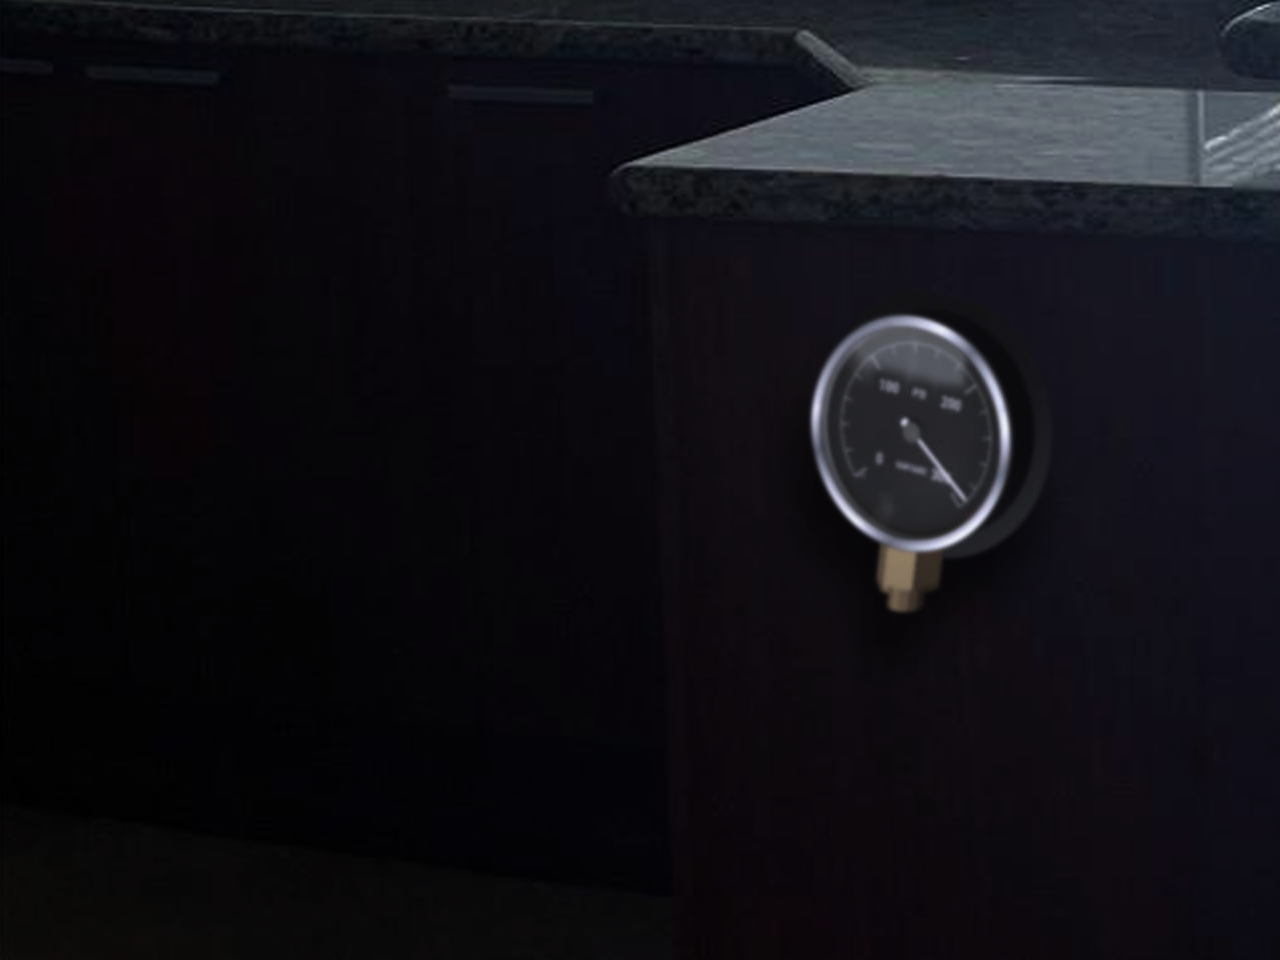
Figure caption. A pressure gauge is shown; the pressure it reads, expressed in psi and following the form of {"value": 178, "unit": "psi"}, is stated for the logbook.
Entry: {"value": 290, "unit": "psi"}
